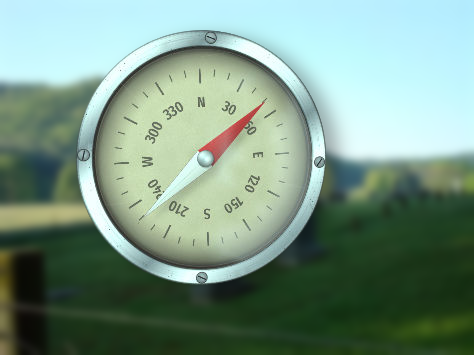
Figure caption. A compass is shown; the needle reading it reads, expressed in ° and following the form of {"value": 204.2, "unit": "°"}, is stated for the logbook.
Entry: {"value": 50, "unit": "°"}
